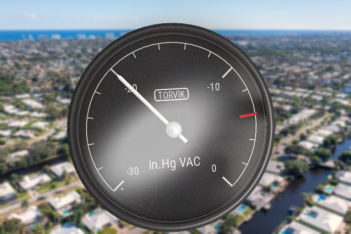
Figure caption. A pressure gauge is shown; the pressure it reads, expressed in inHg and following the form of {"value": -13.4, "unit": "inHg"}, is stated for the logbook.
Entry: {"value": -20, "unit": "inHg"}
